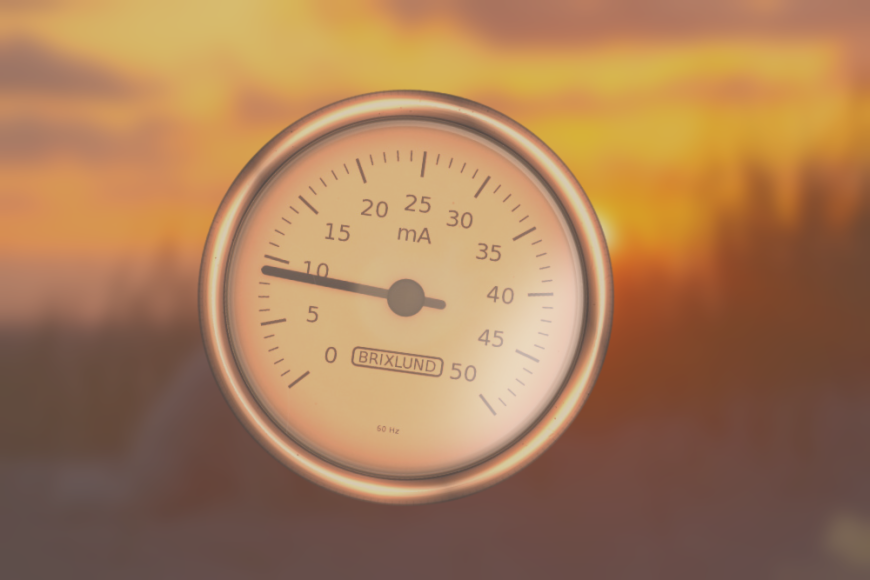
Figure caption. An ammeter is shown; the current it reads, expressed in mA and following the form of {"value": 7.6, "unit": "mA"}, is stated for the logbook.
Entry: {"value": 9, "unit": "mA"}
